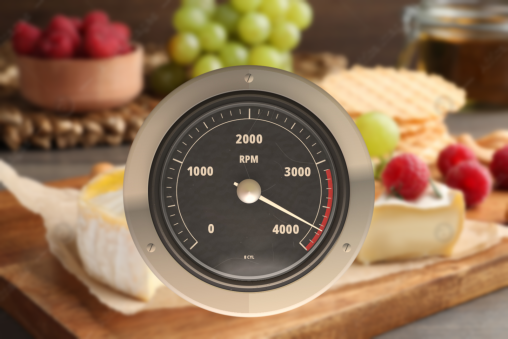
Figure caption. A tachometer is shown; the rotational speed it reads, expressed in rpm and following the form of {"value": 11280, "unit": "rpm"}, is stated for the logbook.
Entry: {"value": 3750, "unit": "rpm"}
